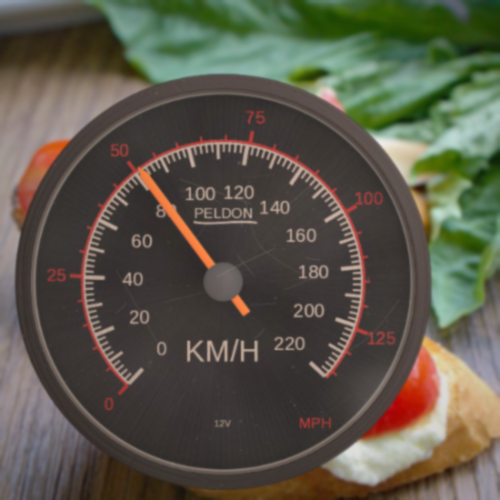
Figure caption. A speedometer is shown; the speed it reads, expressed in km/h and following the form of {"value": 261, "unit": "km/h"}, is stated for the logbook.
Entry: {"value": 82, "unit": "km/h"}
